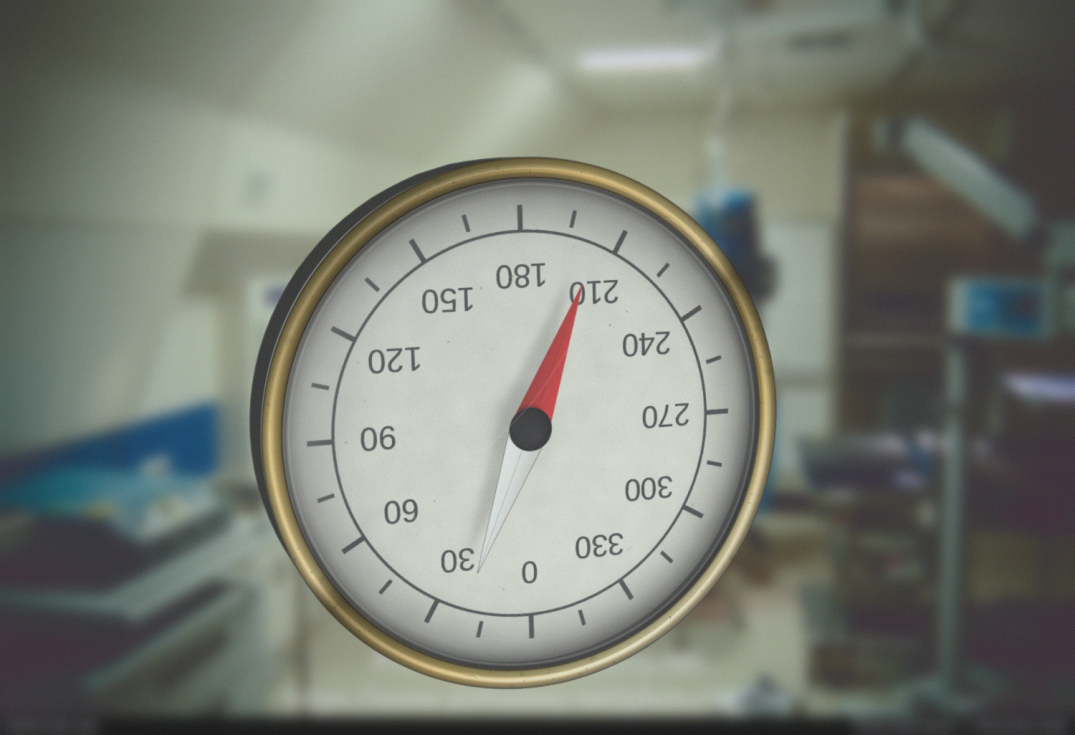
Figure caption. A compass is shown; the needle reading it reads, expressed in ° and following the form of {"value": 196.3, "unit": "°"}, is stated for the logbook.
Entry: {"value": 202.5, "unit": "°"}
